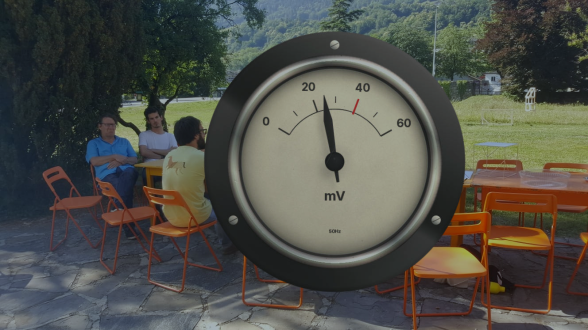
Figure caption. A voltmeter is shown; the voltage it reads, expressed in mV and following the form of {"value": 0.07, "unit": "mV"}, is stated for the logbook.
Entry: {"value": 25, "unit": "mV"}
